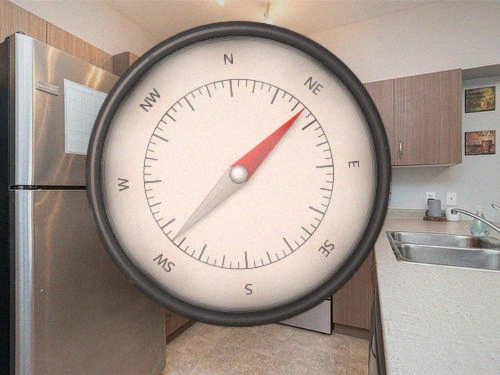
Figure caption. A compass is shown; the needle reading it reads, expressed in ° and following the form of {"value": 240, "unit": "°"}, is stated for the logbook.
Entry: {"value": 50, "unit": "°"}
